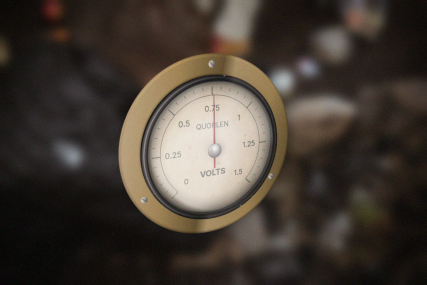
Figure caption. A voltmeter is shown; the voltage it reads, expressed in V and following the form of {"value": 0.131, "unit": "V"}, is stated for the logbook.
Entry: {"value": 0.75, "unit": "V"}
